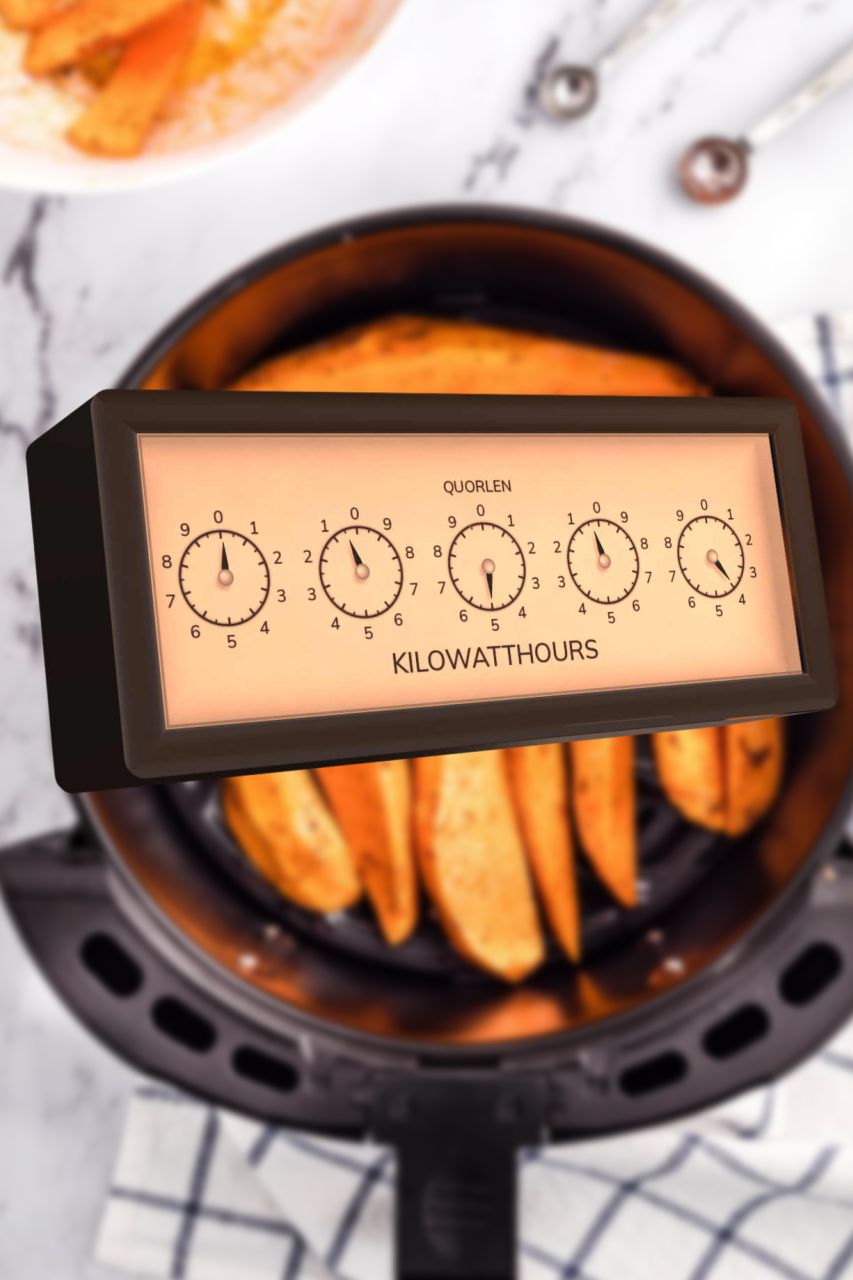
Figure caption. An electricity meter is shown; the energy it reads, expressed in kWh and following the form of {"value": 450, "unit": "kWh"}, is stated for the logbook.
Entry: {"value": 504, "unit": "kWh"}
